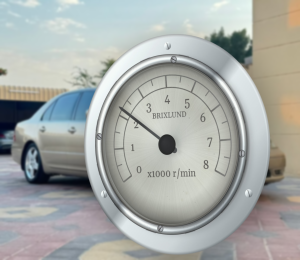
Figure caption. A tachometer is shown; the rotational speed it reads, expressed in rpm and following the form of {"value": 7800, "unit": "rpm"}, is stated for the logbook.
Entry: {"value": 2250, "unit": "rpm"}
